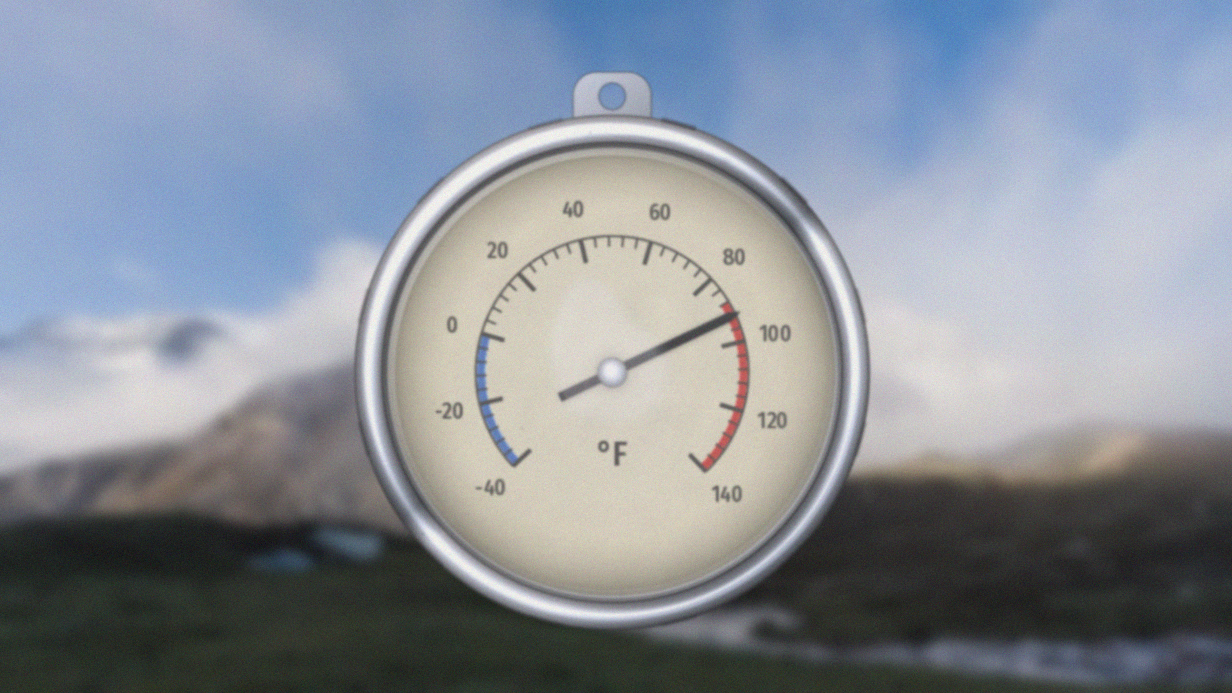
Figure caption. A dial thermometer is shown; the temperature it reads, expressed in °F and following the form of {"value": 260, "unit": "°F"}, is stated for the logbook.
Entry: {"value": 92, "unit": "°F"}
